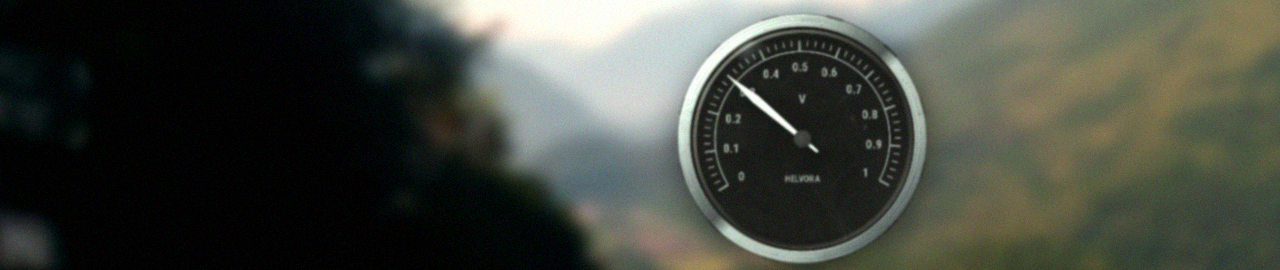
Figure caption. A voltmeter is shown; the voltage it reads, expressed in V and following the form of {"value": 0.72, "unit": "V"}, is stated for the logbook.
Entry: {"value": 0.3, "unit": "V"}
